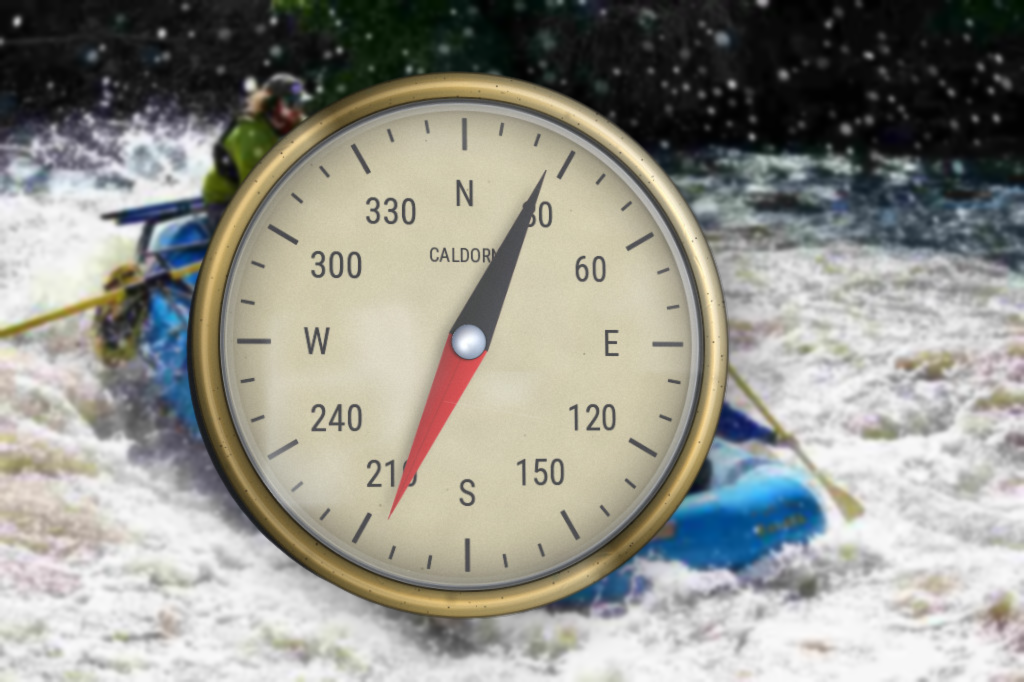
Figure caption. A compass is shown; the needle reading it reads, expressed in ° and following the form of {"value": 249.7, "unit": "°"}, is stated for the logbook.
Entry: {"value": 205, "unit": "°"}
